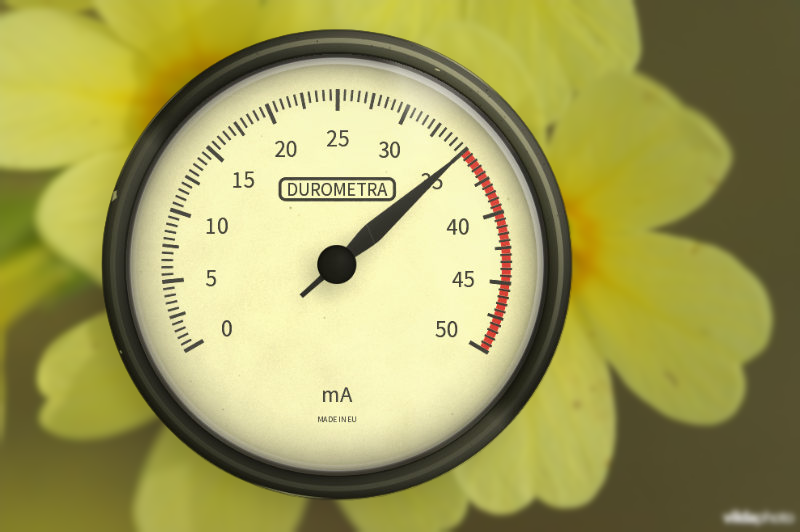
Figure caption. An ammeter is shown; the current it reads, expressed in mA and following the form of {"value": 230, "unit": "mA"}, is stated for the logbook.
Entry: {"value": 35, "unit": "mA"}
